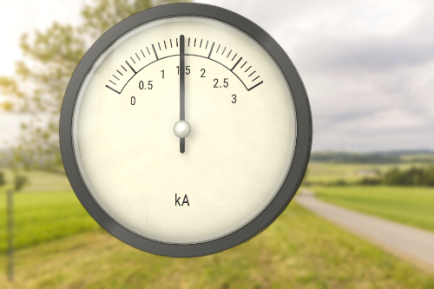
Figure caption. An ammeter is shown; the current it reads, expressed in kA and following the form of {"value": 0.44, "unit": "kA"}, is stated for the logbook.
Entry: {"value": 1.5, "unit": "kA"}
